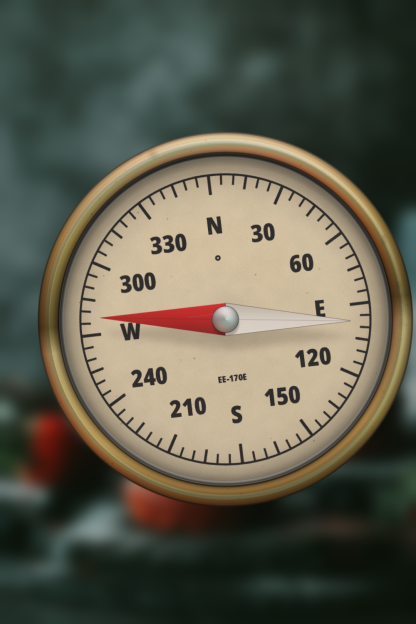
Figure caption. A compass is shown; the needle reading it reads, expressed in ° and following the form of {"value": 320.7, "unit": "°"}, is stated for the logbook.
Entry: {"value": 277.5, "unit": "°"}
